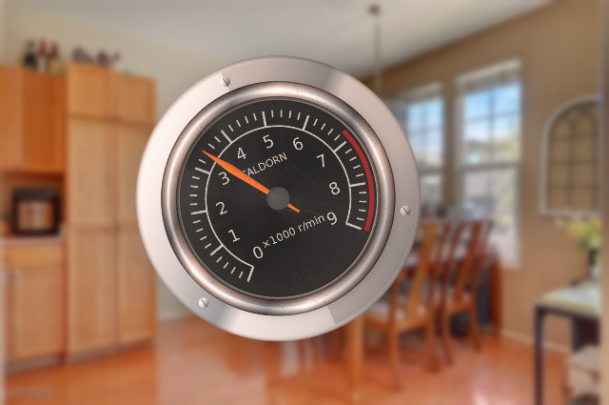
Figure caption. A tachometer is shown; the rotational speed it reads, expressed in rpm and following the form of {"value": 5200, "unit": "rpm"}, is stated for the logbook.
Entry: {"value": 3400, "unit": "rpm"}
